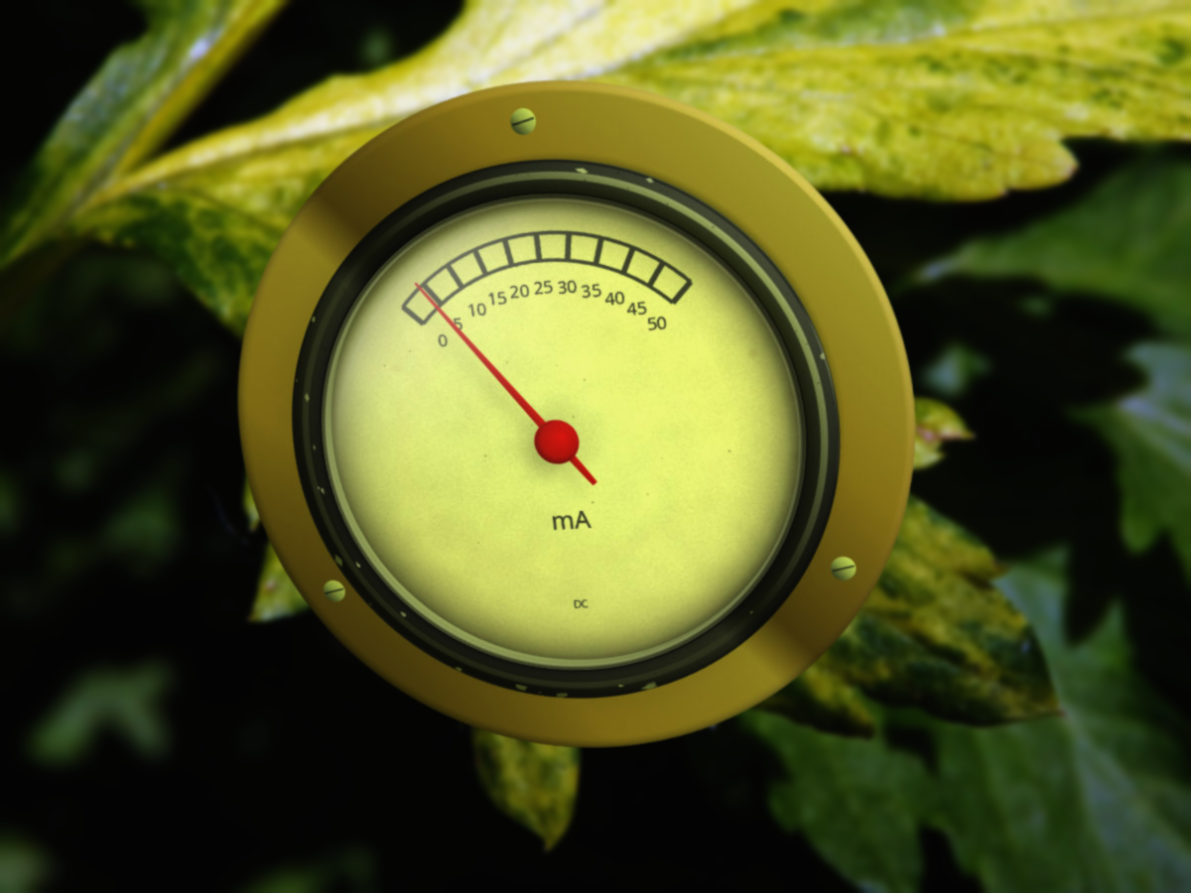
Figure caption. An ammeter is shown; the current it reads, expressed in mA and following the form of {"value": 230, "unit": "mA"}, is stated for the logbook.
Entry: {"value": 5, "unit": "mA"}
